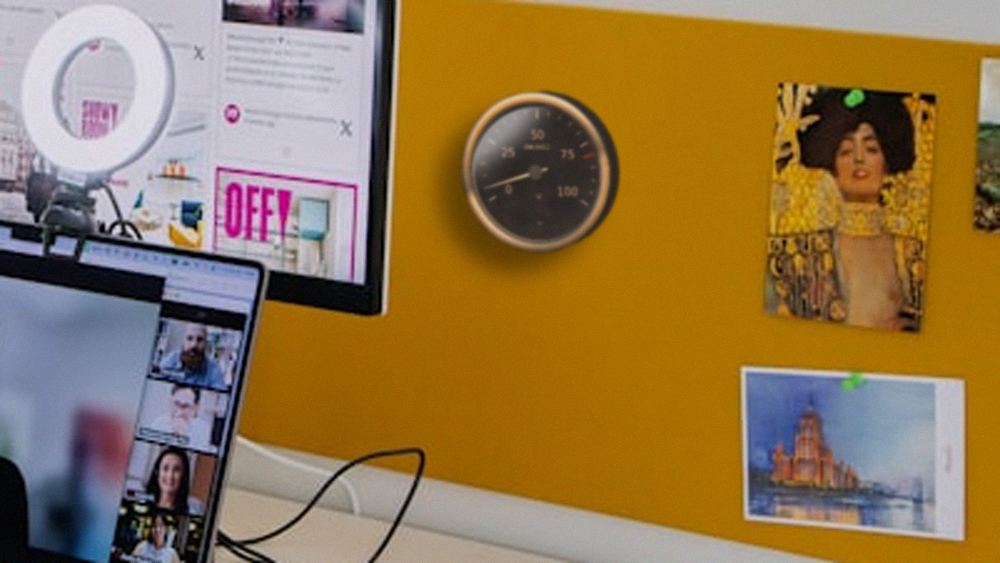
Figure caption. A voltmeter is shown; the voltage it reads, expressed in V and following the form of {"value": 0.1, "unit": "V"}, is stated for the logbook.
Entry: {"value": 5, "unit": "V"}
